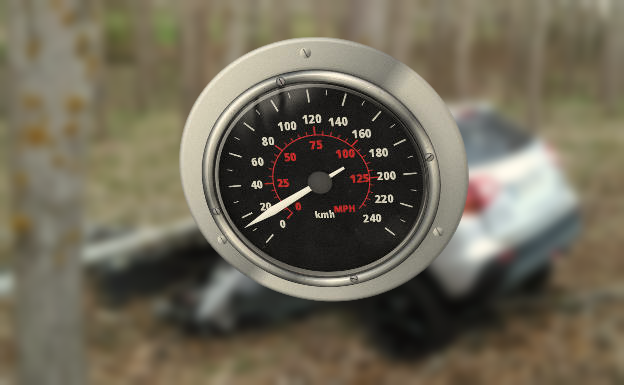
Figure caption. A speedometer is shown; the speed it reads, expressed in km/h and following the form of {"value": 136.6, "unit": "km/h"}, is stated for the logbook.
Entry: {"value": 15, "unit": "km/h"}
